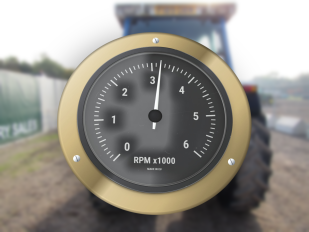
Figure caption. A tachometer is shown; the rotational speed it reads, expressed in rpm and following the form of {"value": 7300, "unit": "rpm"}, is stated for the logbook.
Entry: {"value": 3200, "unit": "rpm"}
